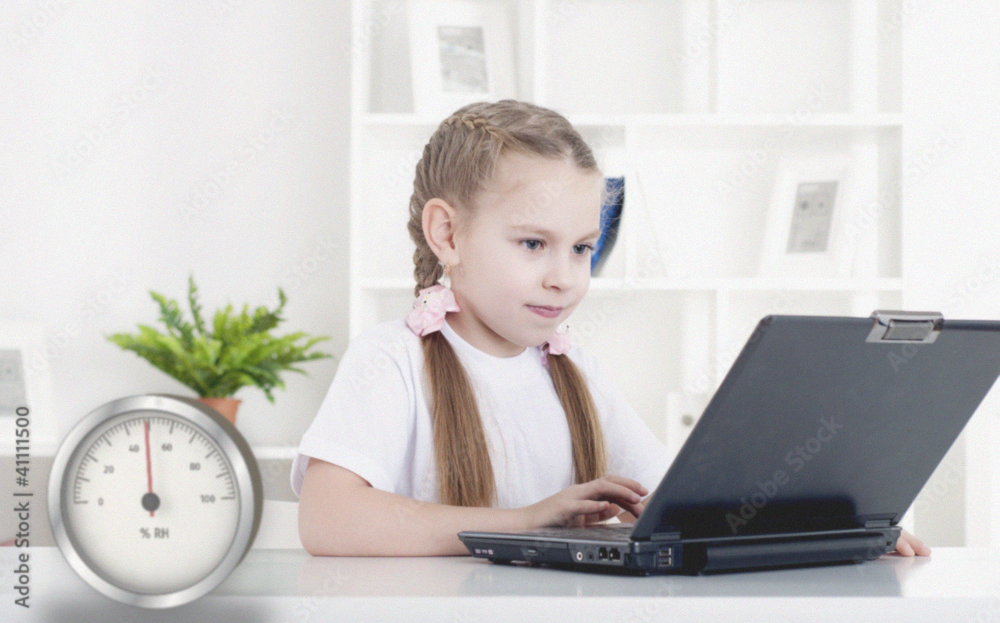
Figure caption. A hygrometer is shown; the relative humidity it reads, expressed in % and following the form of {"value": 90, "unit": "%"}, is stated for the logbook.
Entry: {"value": 50, "unit": "%"}
